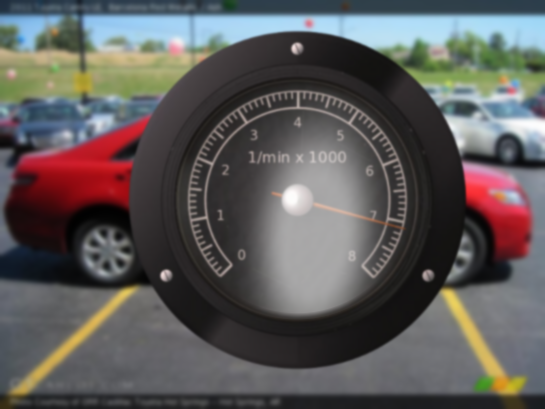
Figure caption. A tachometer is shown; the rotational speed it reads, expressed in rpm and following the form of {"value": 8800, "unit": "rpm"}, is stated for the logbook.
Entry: {"value": 7100, "unit": "rpm"}
